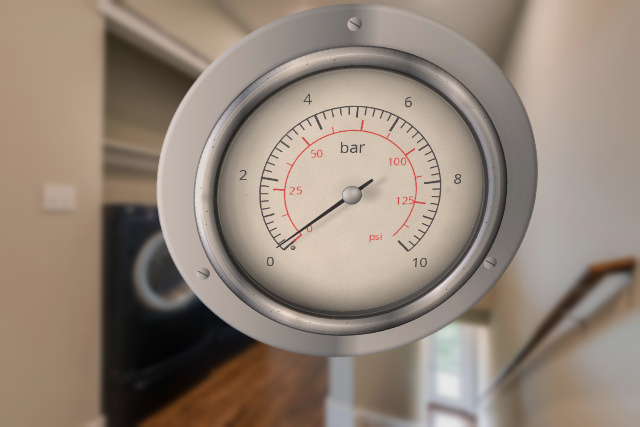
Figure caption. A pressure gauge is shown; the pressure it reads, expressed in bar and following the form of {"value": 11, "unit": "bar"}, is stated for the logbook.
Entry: {"value": 0.2, "unit": "bar"}
